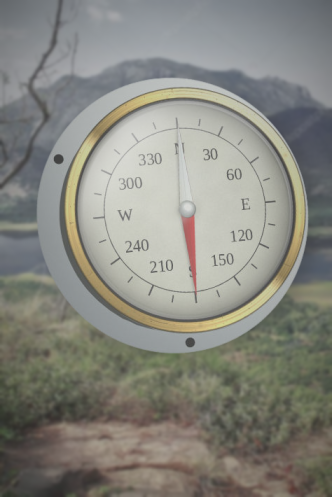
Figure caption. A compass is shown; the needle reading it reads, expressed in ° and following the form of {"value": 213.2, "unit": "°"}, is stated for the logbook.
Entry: {"value": 180, "unit": "°"}
